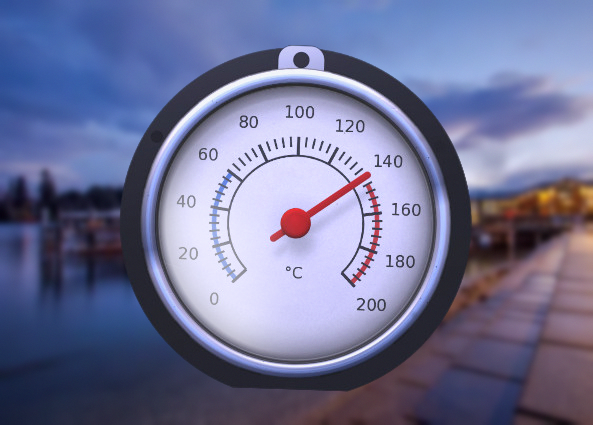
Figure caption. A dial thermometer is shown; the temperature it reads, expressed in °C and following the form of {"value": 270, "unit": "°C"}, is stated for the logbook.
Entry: {"value": 140, "unit": "°C"}
